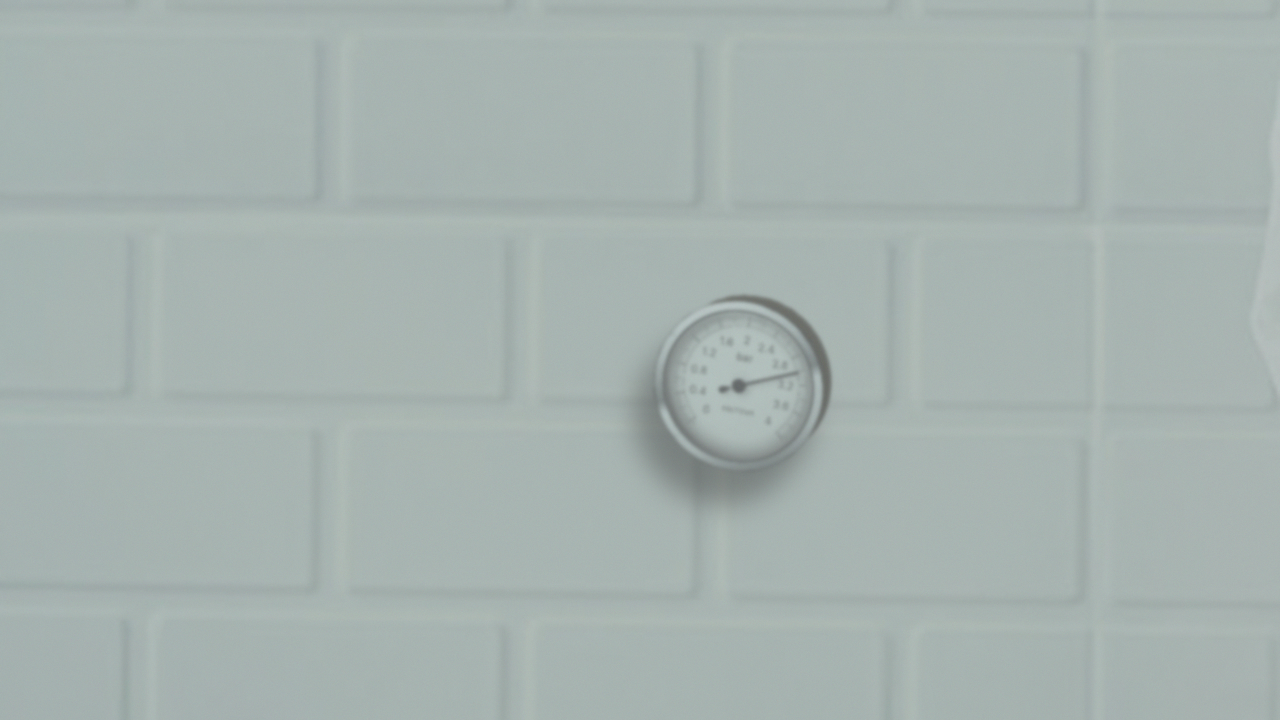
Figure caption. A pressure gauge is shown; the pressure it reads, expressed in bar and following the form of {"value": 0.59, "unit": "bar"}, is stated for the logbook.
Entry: {"value": 3, "unit": "bar"}
